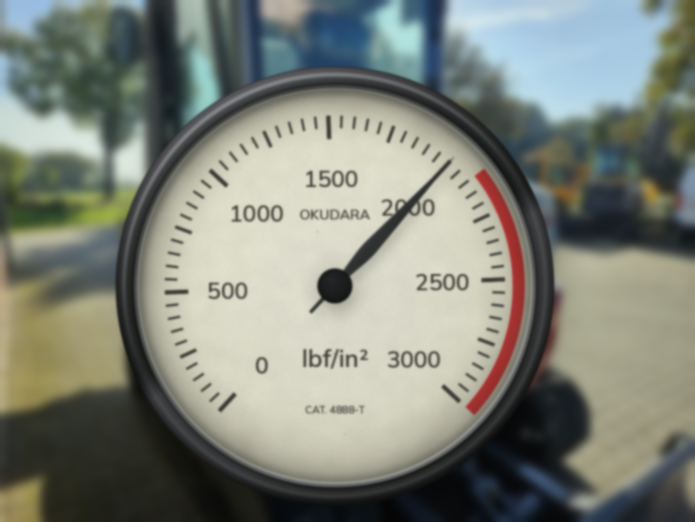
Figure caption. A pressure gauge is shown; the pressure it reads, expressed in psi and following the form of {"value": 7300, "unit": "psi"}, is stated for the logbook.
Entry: {"value": 2000, "unit": "psi"}
